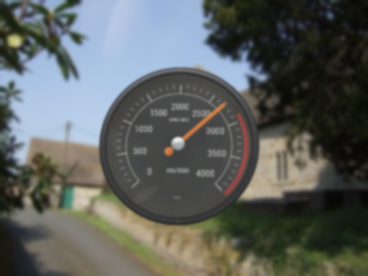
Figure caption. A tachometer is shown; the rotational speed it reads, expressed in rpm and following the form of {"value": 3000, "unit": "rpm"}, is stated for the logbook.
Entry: {"value": 2700, "unit": "rpm"}
